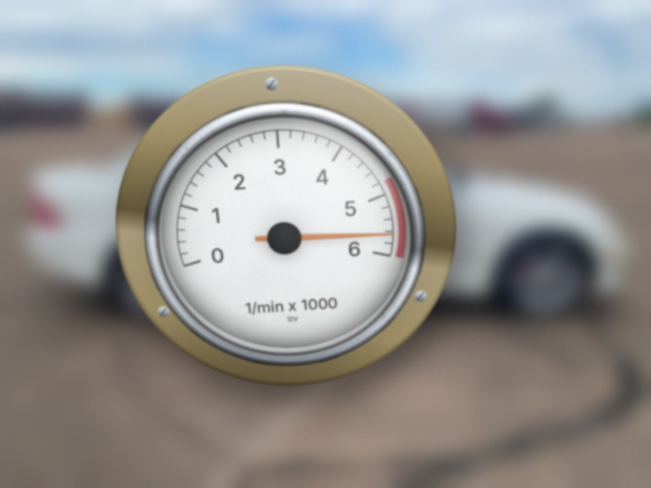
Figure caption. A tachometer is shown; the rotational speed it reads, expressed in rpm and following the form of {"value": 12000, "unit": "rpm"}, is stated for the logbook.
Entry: {"value": 5600, "unit": "rpm"}
